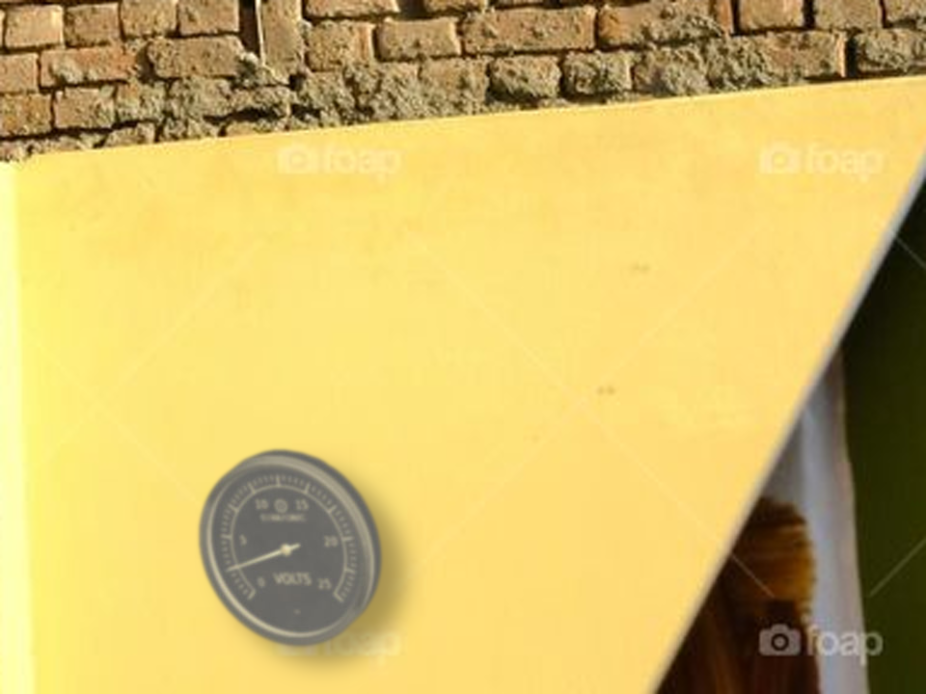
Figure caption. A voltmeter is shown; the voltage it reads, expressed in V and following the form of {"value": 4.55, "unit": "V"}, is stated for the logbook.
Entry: {"value": 2.5, "unit": "V"}
